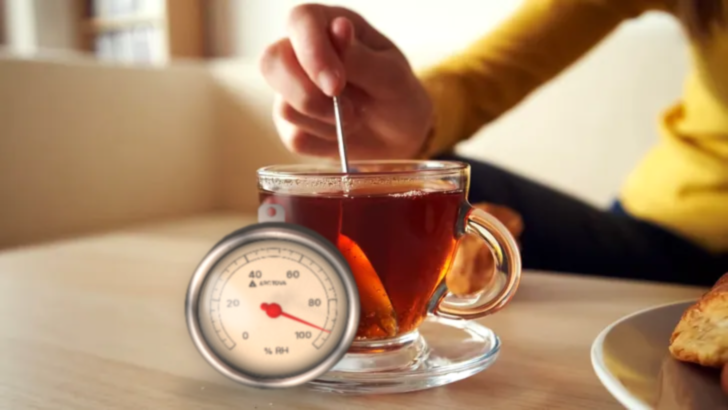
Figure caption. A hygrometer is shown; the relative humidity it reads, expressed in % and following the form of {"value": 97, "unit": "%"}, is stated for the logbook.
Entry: {"value": 92, "unit": "%"}
